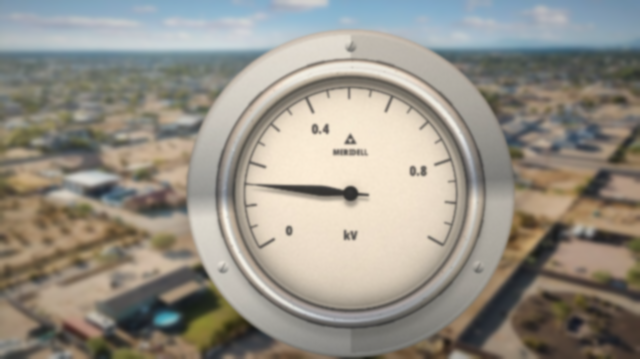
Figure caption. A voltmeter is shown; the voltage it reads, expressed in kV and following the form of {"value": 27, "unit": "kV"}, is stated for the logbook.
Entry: {"value": 0.15, "unit": "kV"}
